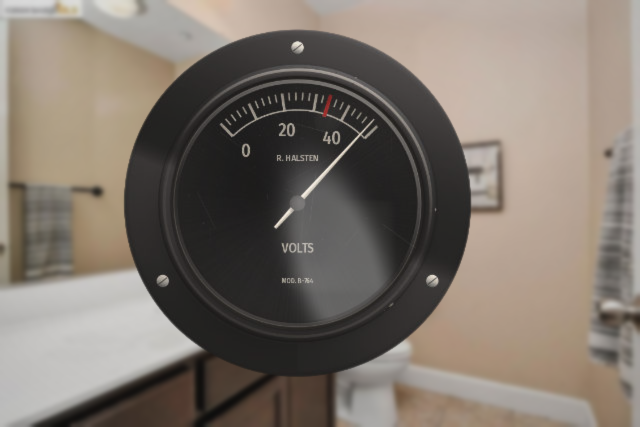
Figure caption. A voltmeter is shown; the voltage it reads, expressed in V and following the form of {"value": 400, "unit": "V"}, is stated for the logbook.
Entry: {"value": 48, "unit": "V"}
